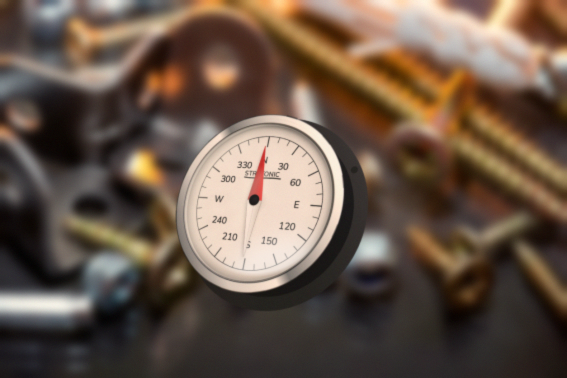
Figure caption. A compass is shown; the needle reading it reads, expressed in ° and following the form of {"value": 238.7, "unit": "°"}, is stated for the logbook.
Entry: {"value": 0, "unit": "°"}
